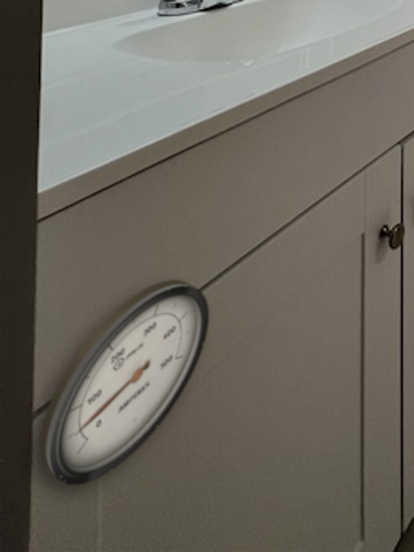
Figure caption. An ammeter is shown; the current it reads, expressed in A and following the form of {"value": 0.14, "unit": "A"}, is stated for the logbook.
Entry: {"value": 50, "unit": "A"}
